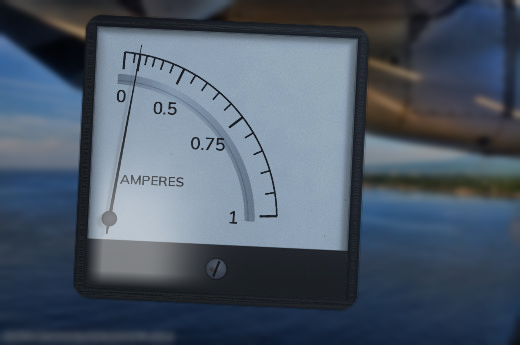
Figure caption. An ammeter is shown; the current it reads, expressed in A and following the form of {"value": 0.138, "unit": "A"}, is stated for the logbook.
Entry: {"value": 0.25, "unit": "A"}
